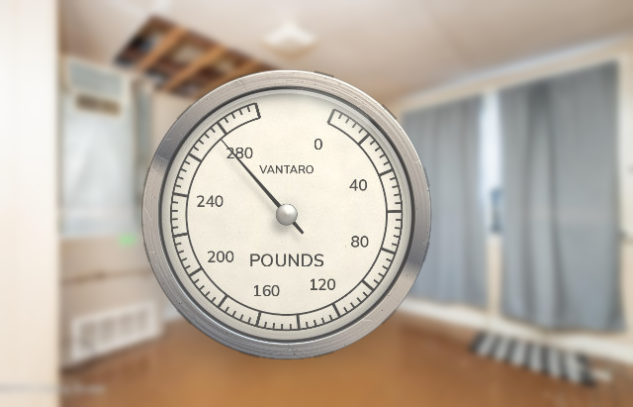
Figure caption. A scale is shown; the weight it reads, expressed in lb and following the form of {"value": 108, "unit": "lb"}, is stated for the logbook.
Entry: {"value": 276, "unit": "lb"}
